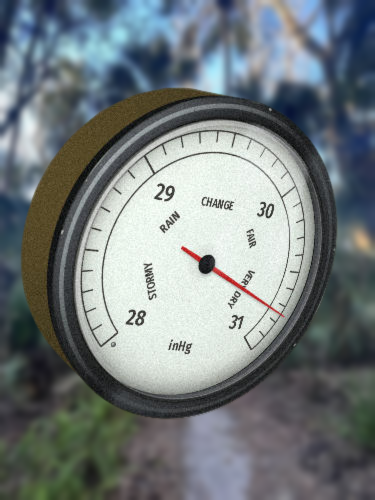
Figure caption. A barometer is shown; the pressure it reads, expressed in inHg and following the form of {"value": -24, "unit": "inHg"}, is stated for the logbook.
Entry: {"value": 30.75, "unit": "inHg"}
